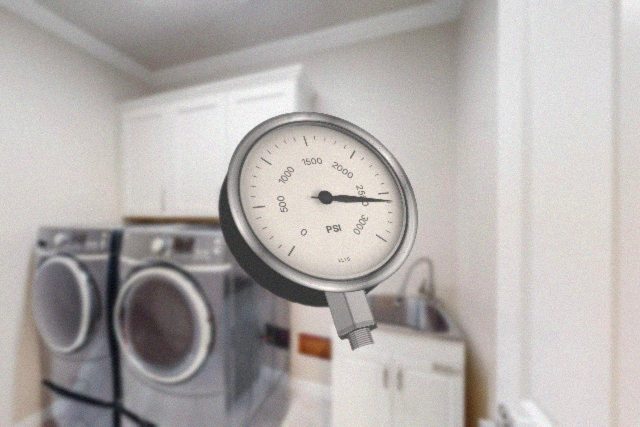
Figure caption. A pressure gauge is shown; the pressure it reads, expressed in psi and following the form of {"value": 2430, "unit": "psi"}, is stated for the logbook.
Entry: {"value": 2600, "unit": "psi"}
